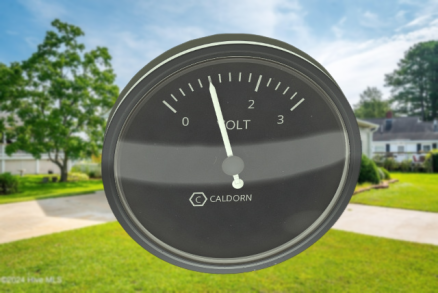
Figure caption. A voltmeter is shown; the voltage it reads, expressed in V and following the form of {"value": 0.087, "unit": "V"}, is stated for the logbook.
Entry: {"value": 1, "unit": "V"}
